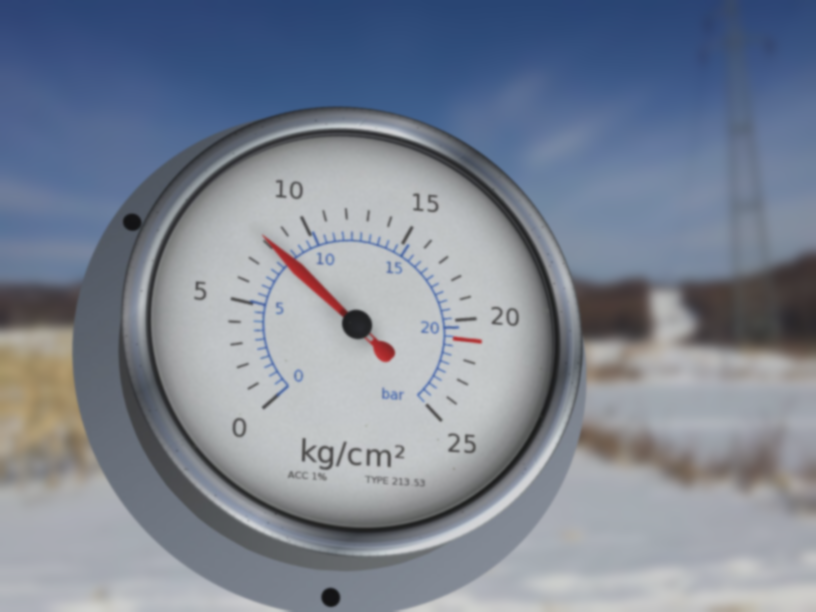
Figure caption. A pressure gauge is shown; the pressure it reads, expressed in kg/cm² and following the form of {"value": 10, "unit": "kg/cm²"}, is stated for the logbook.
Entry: {"value": 8, "unit": "kg/cm²"}
